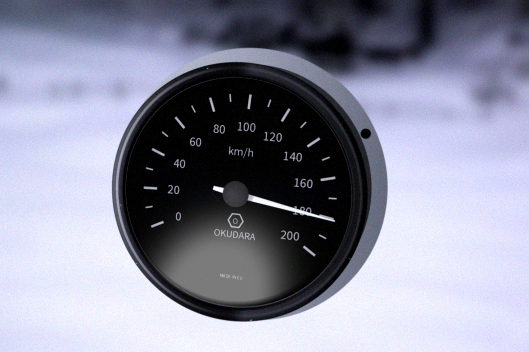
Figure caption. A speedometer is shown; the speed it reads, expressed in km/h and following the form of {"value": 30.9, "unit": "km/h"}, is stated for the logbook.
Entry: {"value": 180, "unit": "km/h"}
